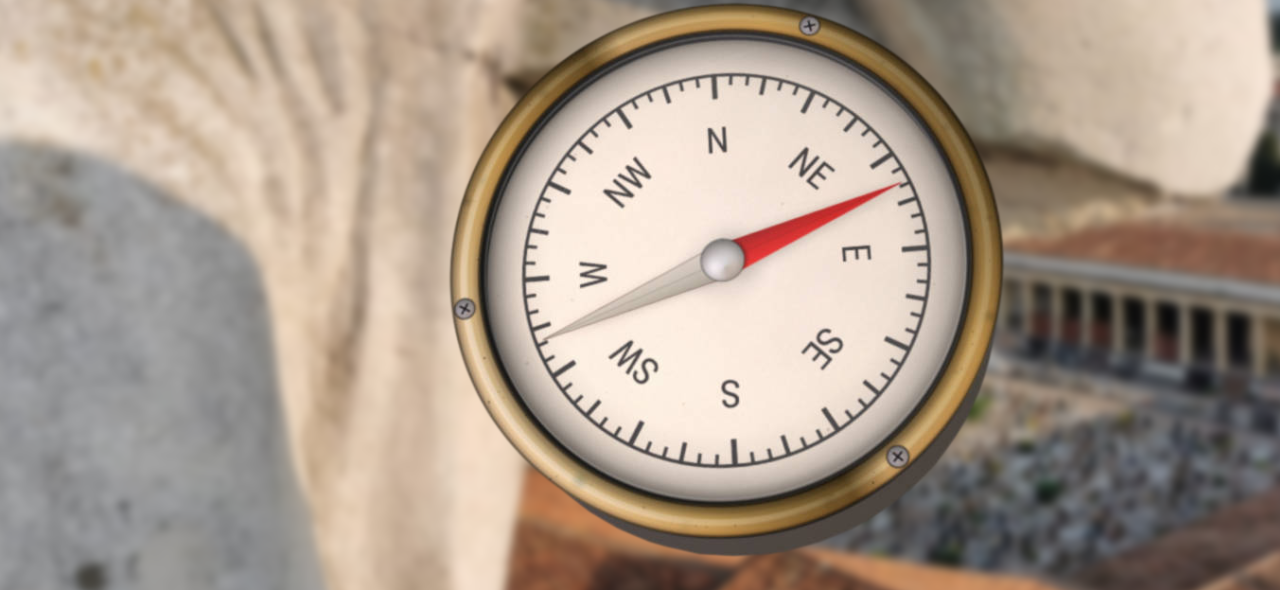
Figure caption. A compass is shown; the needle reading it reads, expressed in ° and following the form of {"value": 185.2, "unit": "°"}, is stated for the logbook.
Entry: {"value": 70, "unit": "°"}
